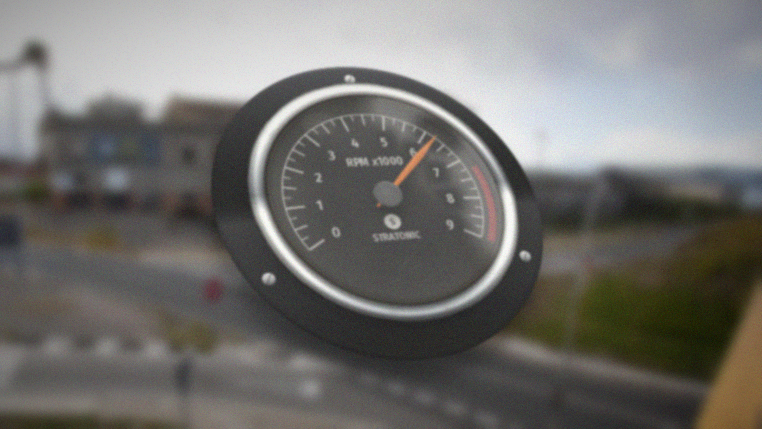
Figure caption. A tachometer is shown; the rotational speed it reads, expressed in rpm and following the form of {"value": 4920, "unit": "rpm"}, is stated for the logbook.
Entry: {"value": 6250, "unit": "rpm"}
